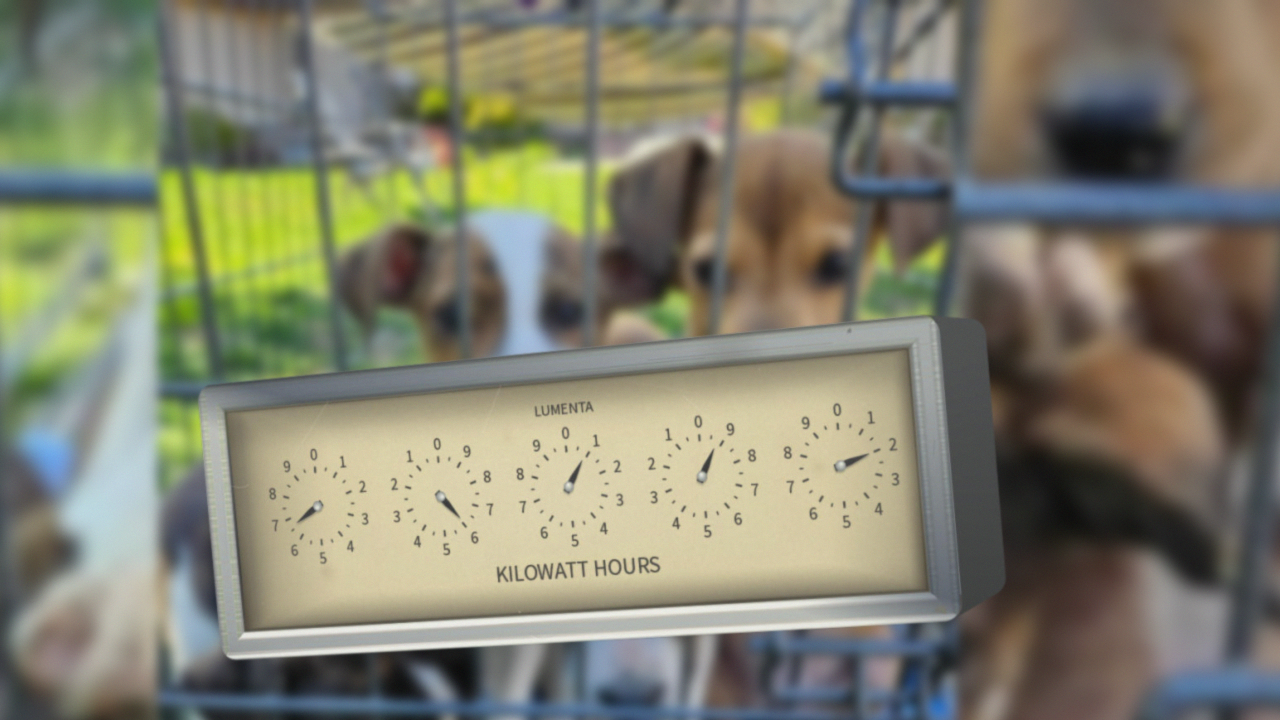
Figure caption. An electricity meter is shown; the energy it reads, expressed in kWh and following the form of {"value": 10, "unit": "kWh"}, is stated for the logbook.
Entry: {"value": 66092, "unit": "kWh"}
